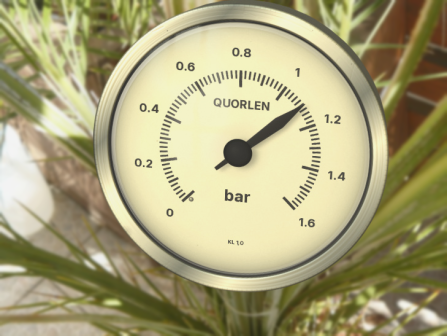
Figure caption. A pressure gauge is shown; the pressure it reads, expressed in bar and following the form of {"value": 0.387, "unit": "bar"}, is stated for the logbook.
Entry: {"value": 1.1, "unit": "bar"}
